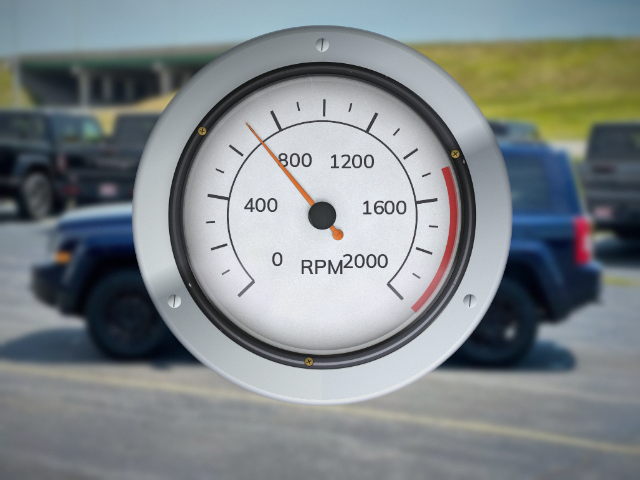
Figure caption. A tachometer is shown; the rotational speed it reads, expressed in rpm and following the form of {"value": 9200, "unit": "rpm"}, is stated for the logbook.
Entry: {"value": 700, "unit": "rpm"}
